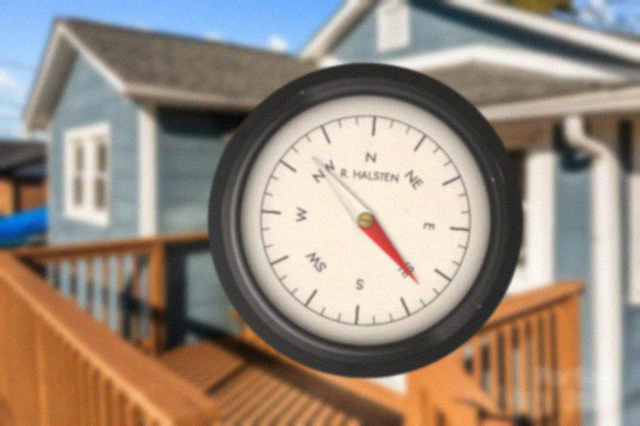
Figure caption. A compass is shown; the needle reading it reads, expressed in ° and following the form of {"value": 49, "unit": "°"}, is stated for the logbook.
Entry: {"value": 135, "unit": "°"}
